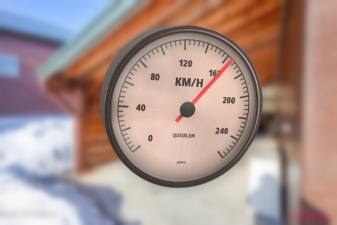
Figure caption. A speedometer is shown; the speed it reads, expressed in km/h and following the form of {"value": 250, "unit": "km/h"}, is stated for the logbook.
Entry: {"value": 164, "unit": "km/h"}
